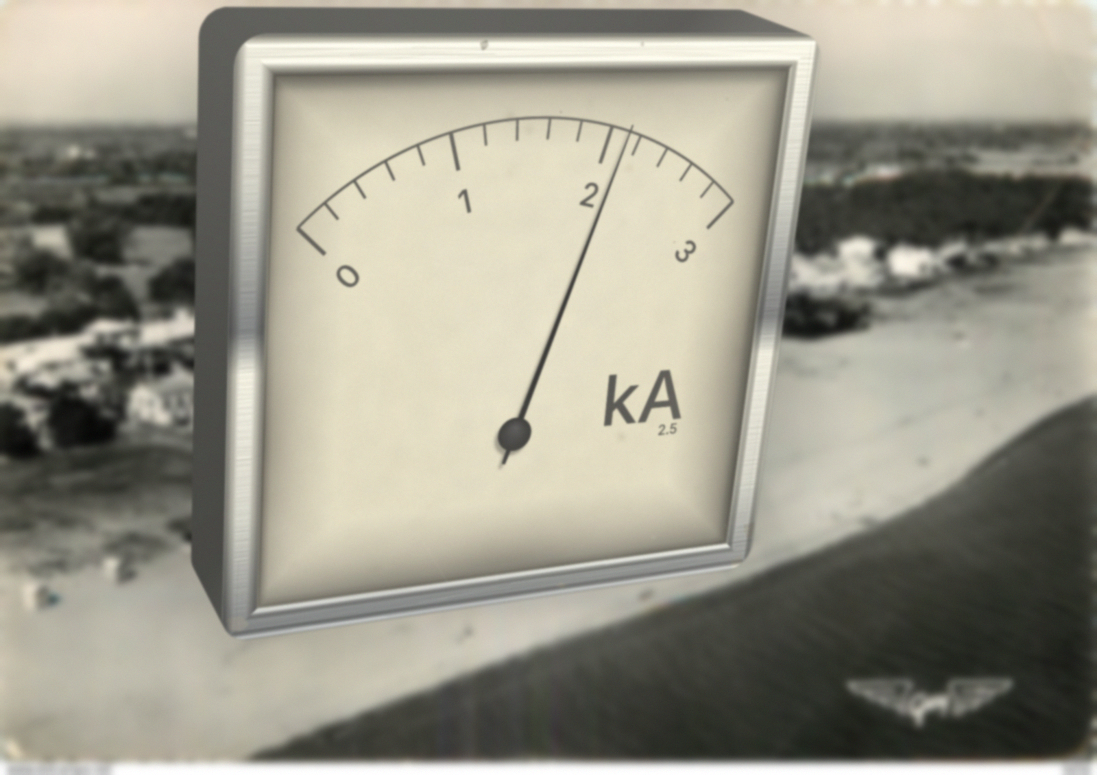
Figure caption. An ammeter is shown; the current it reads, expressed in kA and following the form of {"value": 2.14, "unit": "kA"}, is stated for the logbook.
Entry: {"value": 2.1, "unit": "kA"}
